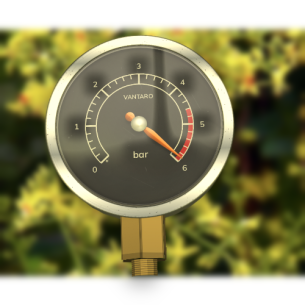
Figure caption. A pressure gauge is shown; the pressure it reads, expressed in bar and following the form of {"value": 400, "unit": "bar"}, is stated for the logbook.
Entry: {"value": 5.9, "unit": "bar"}
